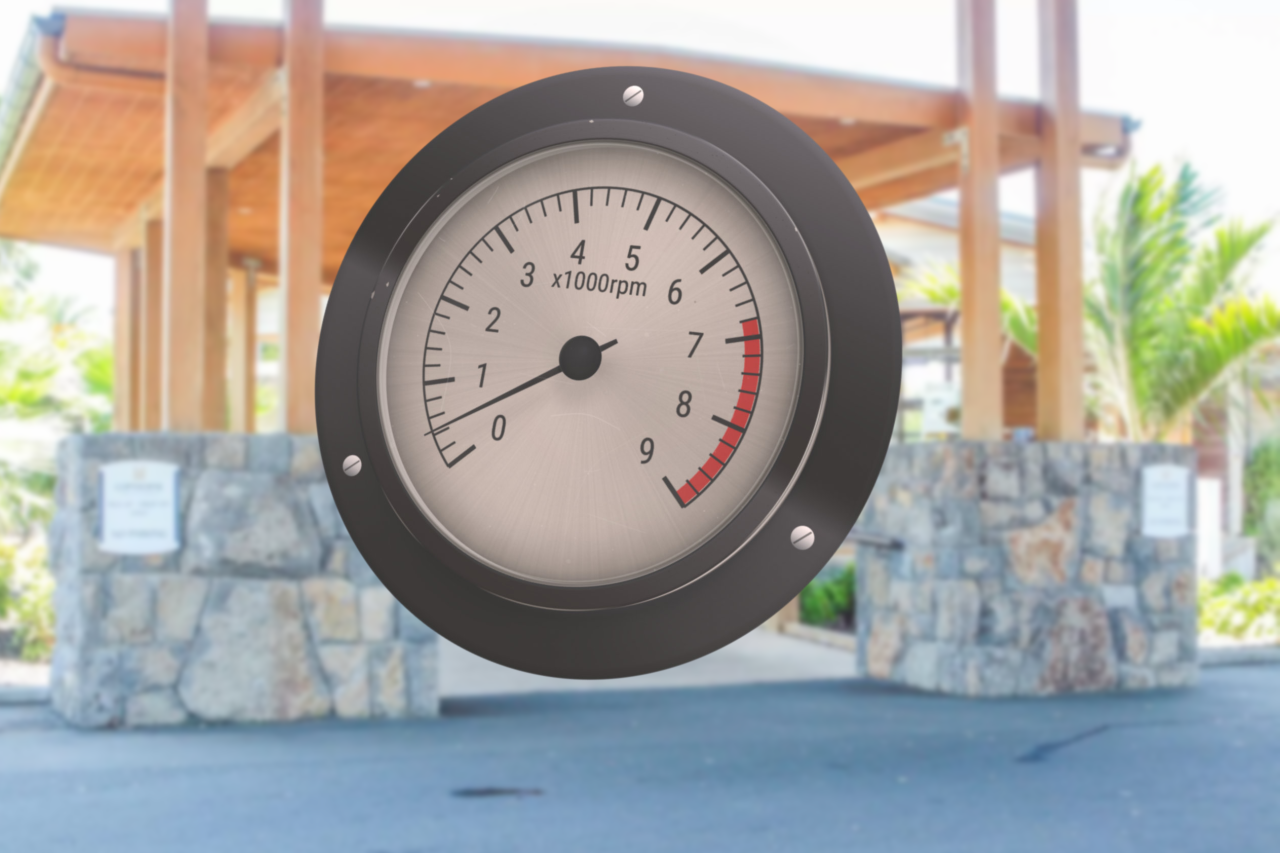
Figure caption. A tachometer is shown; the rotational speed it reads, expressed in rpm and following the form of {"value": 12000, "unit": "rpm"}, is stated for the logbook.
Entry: {"value": 400, "unit": "rpm"}
